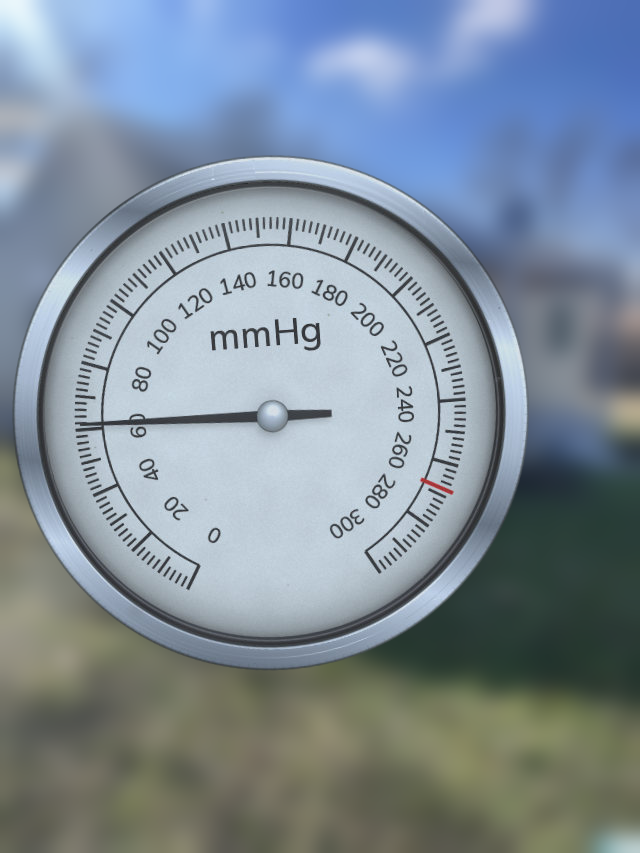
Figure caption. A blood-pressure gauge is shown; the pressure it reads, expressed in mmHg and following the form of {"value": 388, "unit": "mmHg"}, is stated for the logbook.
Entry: {"value": 62, "unit": "mmHg"}
